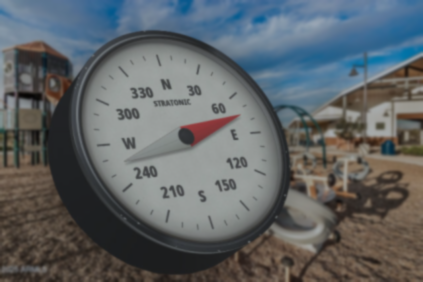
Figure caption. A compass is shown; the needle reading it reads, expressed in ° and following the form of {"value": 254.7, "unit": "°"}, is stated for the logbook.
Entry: {"value": 75, "unit": "°"}
